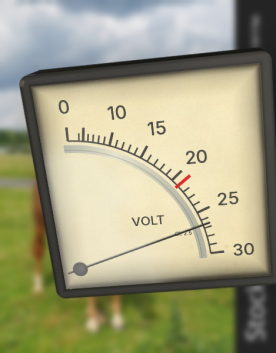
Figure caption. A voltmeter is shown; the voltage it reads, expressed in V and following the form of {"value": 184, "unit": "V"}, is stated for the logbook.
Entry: {"value": 26.5, "unit": "V"}
